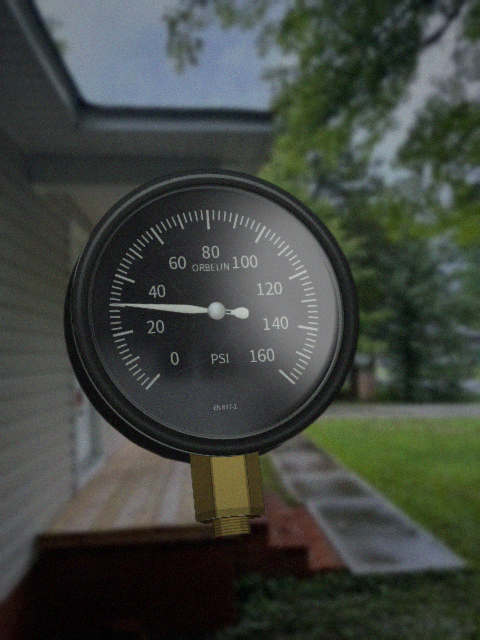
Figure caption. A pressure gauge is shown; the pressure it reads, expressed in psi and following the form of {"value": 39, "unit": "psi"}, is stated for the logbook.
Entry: {"value": 30, "unit": "psi"}
